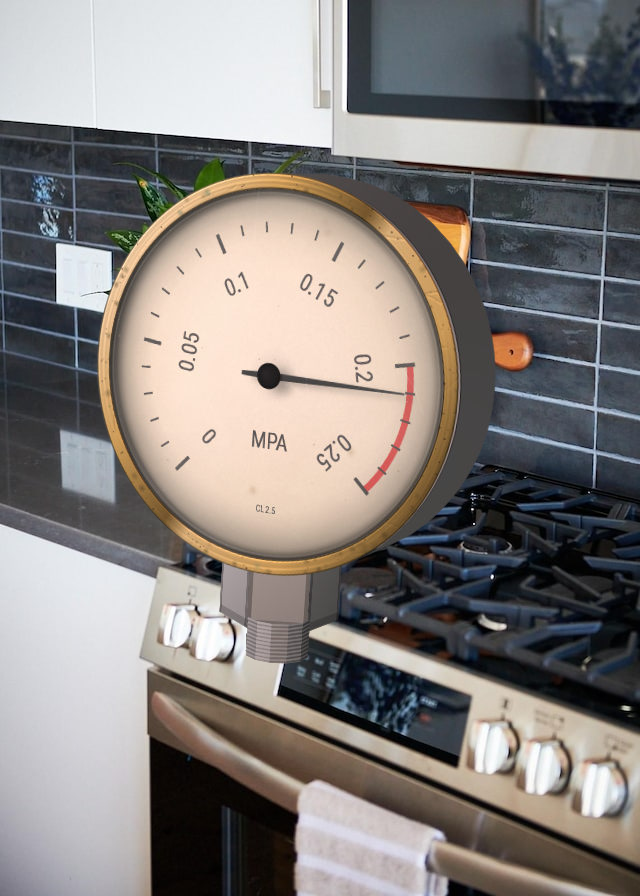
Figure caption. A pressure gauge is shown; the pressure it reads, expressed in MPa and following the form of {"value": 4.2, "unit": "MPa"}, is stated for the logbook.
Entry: {"value": 0.21, "unit": "MPa"}
